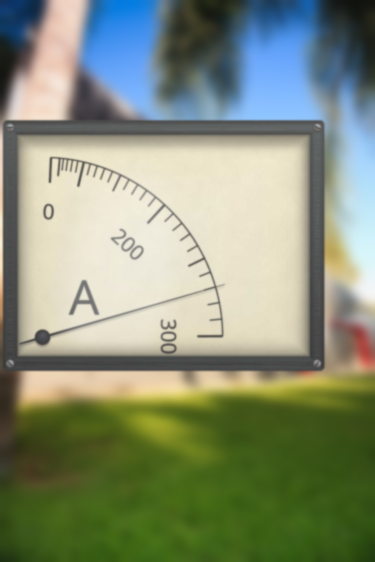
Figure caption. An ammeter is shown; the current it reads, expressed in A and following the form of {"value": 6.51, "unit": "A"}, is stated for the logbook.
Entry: {"value": 270, "unit": "A"}
